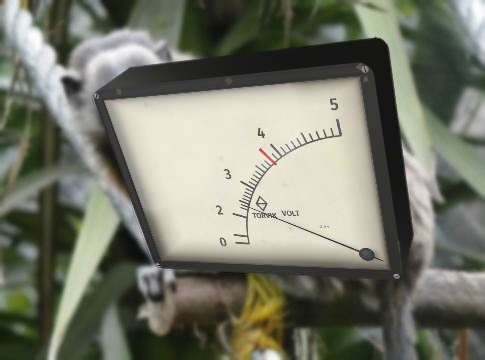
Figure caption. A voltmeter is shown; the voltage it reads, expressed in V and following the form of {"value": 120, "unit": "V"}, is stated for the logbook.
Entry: {"value": 2.5, "unit": "V"}
